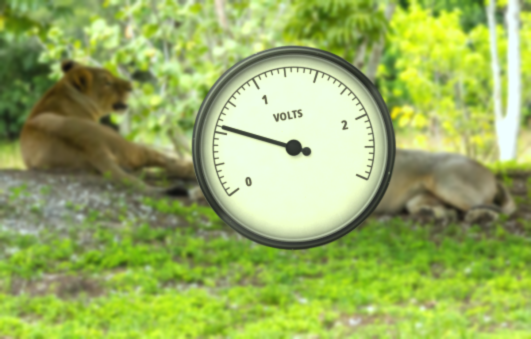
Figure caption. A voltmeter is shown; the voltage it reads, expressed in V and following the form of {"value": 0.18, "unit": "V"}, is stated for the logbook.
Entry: {"value": 0.55, "unit": "V"}
